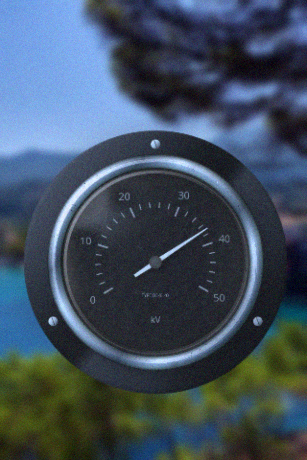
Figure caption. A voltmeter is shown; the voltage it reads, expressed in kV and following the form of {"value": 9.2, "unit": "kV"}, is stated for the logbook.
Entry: {"value": 37, "unit": "kV"}
